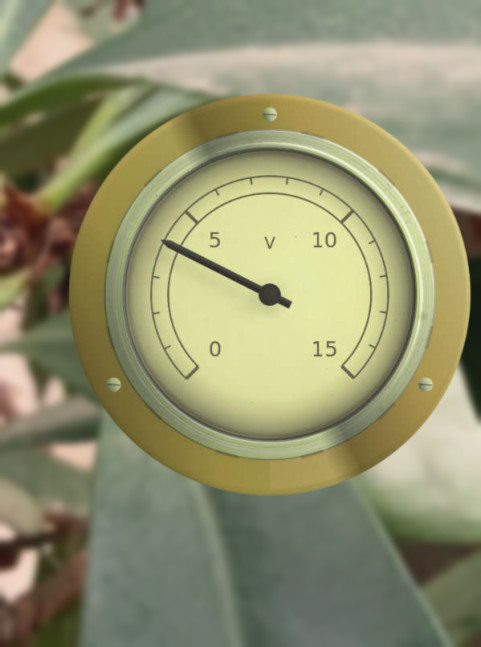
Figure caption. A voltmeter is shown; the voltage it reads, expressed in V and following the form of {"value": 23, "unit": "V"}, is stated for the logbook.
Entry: {"value": 4, "unit": "V"}
